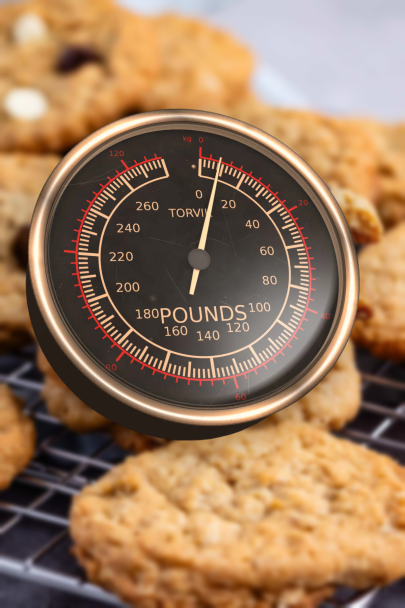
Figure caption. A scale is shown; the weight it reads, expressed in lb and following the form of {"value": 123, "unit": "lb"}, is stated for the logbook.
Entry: {"value": 8, "unit": "lb"}
